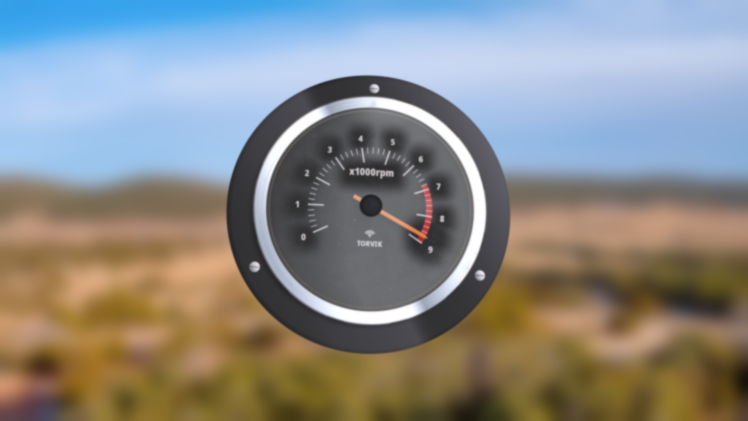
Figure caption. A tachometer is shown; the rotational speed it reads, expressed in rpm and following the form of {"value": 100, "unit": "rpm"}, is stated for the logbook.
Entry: {"value": 8800, "unit": "rpm"}
